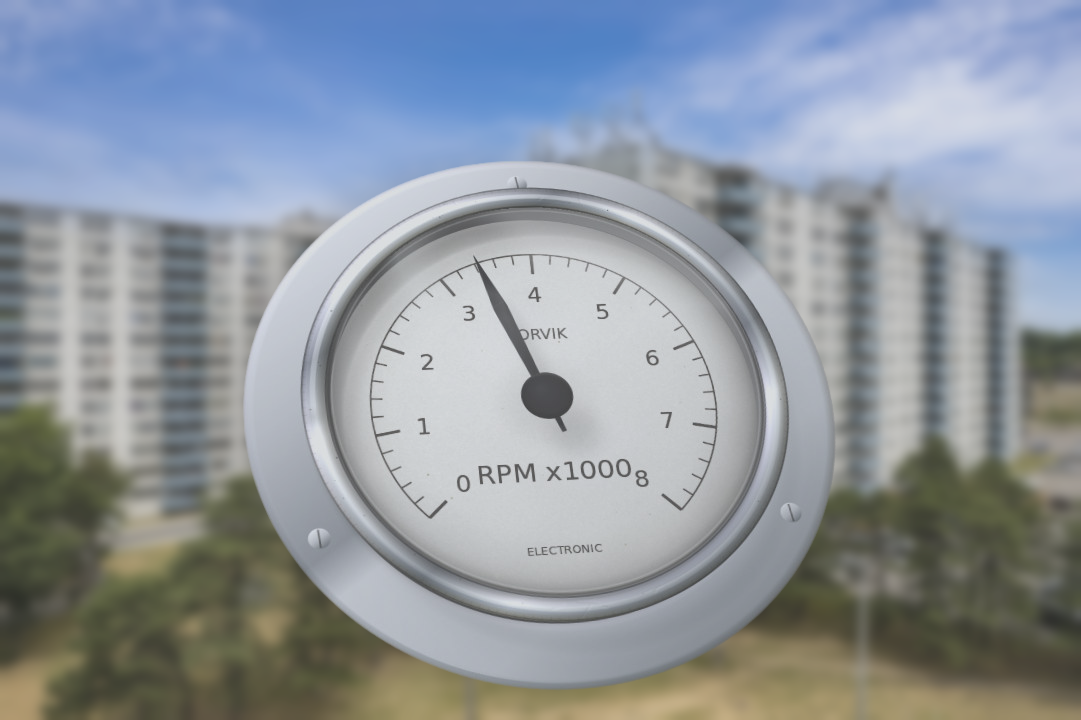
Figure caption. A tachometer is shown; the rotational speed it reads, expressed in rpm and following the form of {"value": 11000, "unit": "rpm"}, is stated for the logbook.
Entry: {"value": 3400, "unit": "rpm"}
